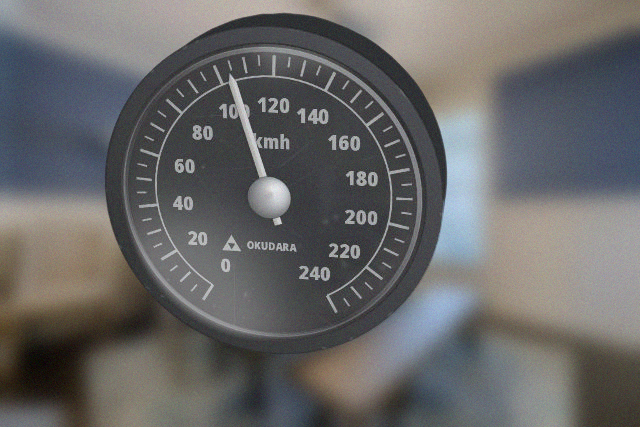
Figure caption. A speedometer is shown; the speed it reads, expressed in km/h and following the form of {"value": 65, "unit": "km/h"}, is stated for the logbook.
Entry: {"value": 105, "unit": "km/h"}
